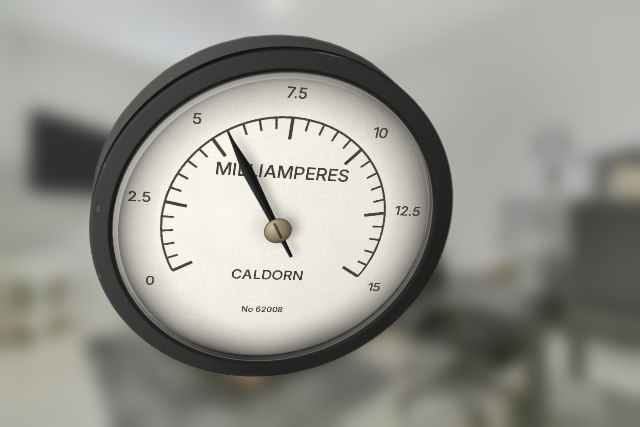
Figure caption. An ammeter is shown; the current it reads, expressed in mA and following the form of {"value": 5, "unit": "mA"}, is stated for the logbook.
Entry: {"value": 5.5, "unit": "mA"}
